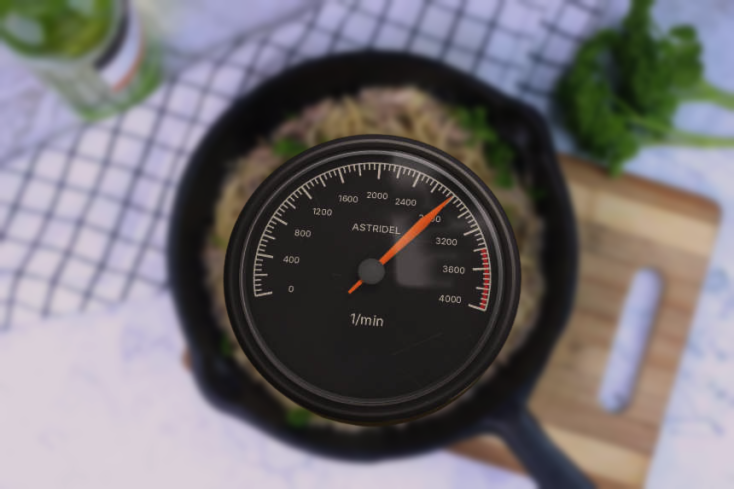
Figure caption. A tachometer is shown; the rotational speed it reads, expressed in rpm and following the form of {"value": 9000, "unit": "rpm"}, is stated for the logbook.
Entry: {"value": 2800, "unit": "rpm"}
